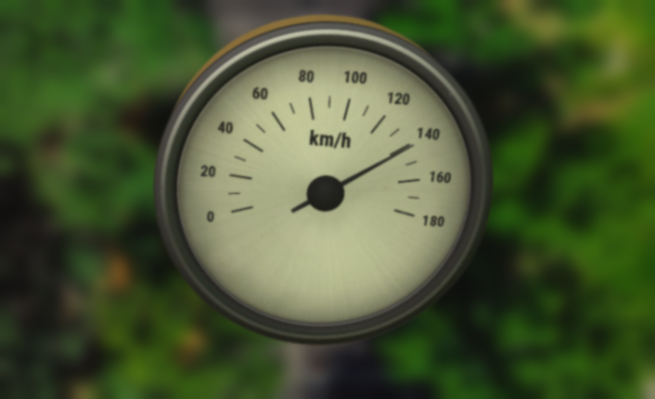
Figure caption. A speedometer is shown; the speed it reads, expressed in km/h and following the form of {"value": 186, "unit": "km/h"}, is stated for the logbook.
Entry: {"value": 140, "unit": "km/h"}
